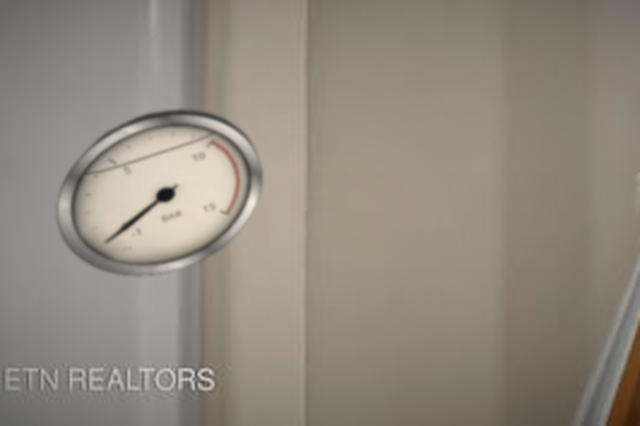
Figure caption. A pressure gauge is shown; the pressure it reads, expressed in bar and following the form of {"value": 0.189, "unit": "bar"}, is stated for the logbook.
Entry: {"value": 0, "unit": "bar"}
